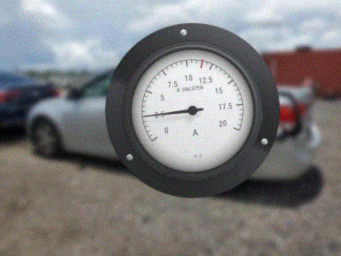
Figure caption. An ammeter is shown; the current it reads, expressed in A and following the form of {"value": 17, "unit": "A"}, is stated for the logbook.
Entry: {"value": 2.5, "unit": "A"}
